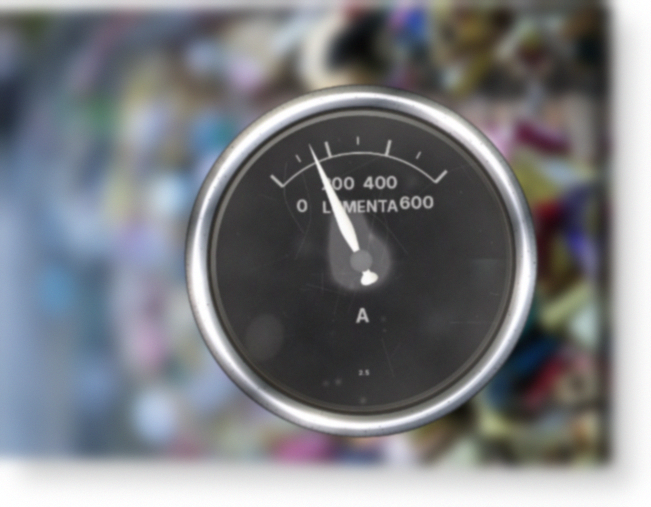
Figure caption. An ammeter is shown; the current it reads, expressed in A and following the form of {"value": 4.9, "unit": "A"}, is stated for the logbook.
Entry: {"value": 150, "unit": "A"}
